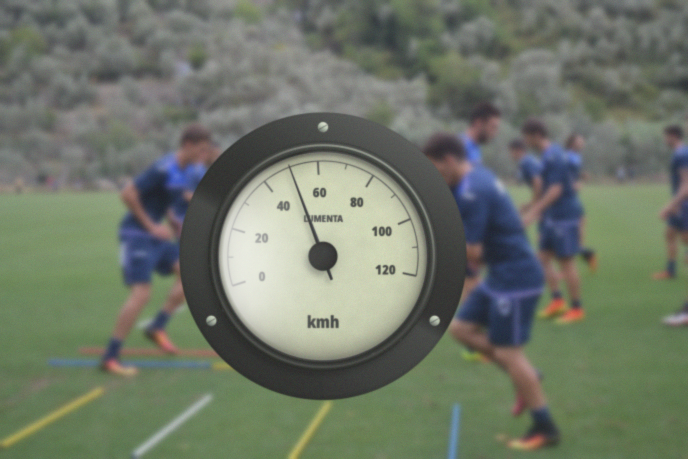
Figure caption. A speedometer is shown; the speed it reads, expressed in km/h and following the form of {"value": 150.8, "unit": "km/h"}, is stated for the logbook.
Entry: {"value": 50, "unit": "km/h"}
